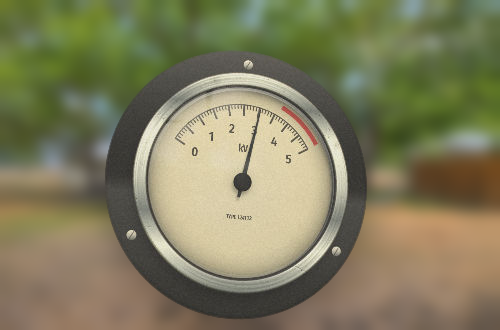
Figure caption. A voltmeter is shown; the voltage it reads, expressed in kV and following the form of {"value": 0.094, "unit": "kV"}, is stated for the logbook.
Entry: {"value": 3, "unit": "kV"}
